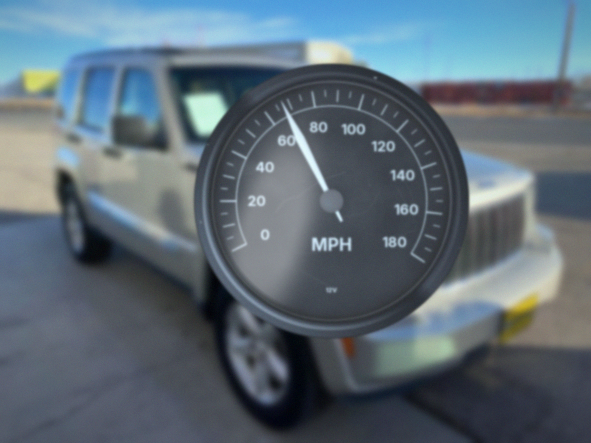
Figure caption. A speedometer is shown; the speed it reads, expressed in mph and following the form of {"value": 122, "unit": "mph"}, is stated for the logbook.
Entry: {"value": 67.5, "unit": "mph"}
